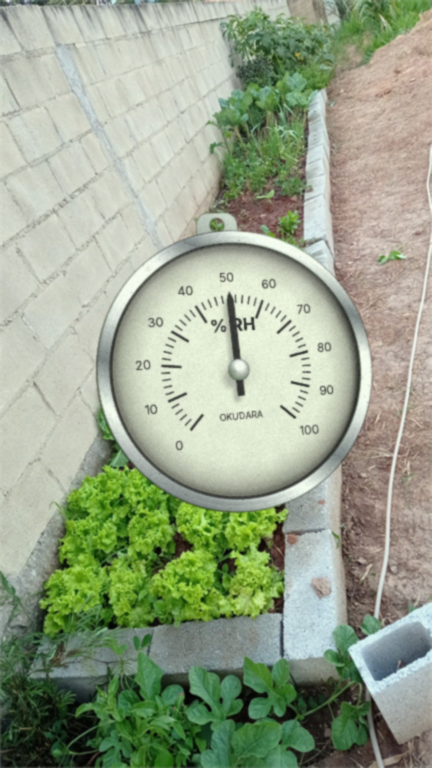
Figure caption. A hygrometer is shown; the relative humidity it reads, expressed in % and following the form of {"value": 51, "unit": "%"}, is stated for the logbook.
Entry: {"value": 50, "unit": "%"}
